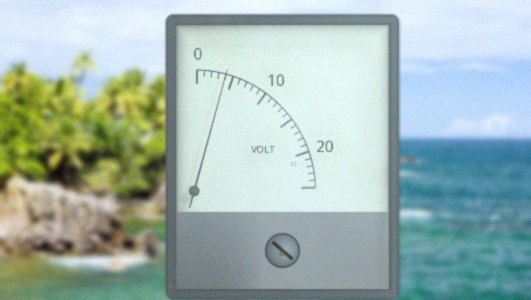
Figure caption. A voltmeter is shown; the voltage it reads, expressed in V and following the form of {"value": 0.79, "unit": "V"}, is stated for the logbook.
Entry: {"value": 4, "unit": "V"}
